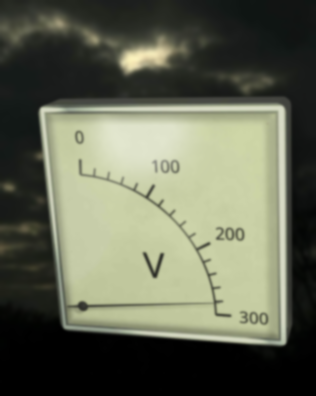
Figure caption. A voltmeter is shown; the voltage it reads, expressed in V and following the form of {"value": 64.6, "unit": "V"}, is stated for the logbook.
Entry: {"value": 280, "unit": "V"}
